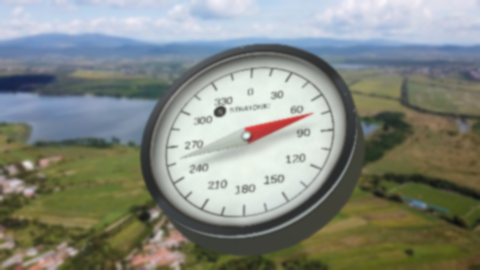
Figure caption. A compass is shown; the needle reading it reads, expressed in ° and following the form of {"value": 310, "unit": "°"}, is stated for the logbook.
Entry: {"value": 75, "unit": "°"}
